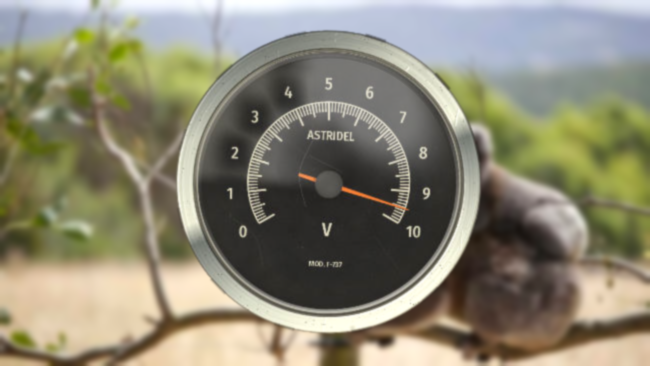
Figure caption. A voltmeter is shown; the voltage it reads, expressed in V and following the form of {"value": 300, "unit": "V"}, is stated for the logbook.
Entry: {"value": 9.5, "unit": "V"}
